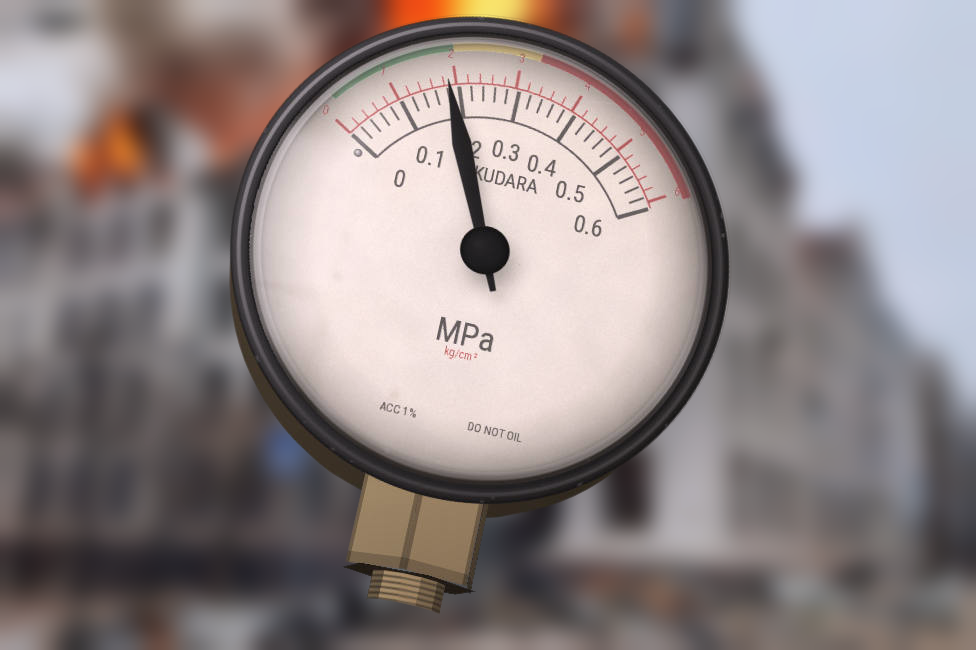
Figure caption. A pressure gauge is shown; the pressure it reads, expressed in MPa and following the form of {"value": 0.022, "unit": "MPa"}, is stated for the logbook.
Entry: {"value": 0.18, "unit": "MPa"}
